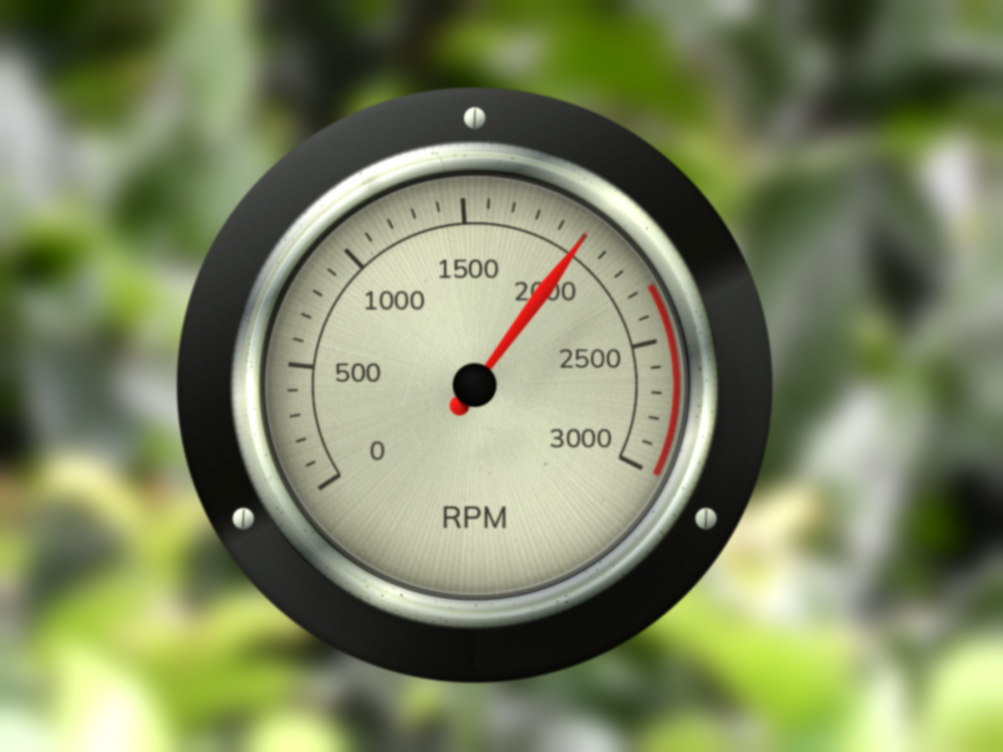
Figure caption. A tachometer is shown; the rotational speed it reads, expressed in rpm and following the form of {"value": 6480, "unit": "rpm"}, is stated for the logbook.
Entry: {"value": 2000, "unit": "rpm"}
